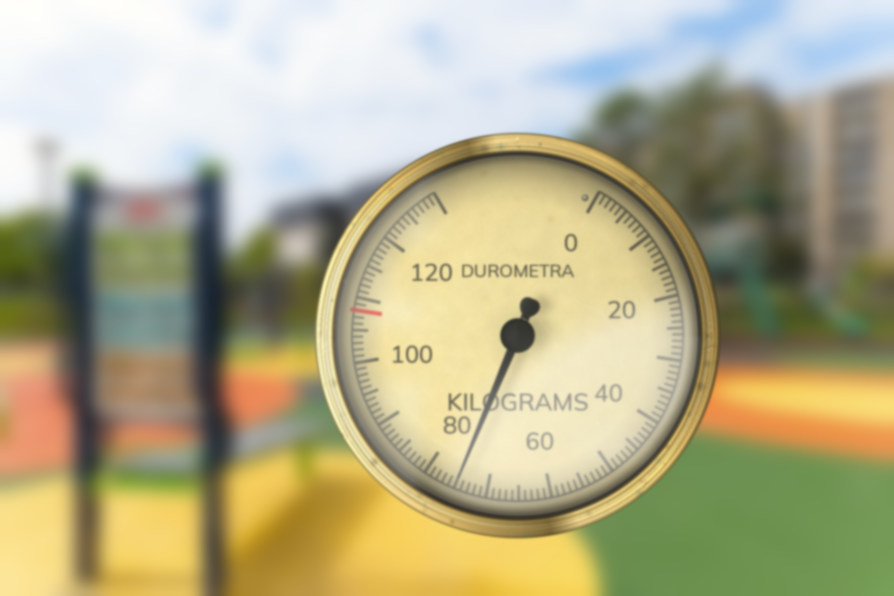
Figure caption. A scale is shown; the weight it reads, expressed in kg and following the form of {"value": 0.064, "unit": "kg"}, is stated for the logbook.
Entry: {"value": 75, "unit": "kg"}
